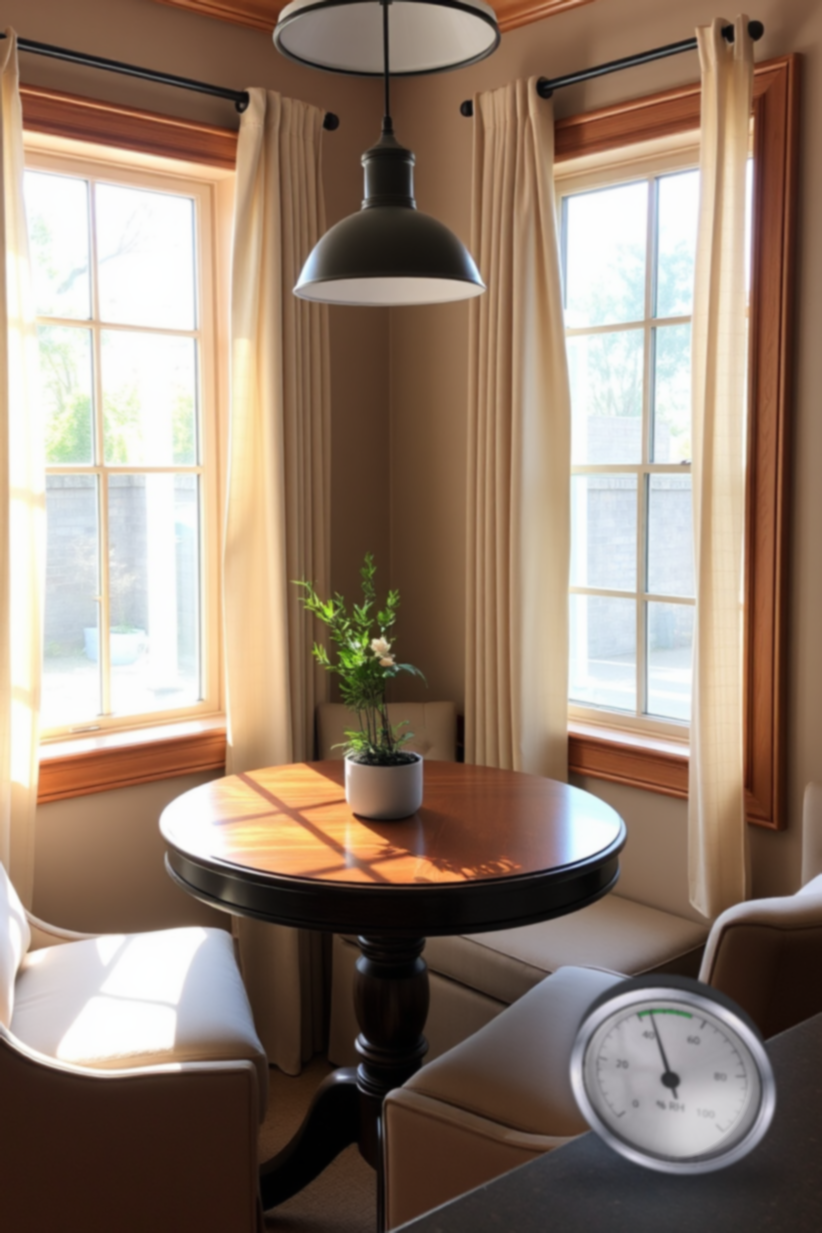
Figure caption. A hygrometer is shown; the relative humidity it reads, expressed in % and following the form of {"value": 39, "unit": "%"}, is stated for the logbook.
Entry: {"value": 44, "unit": "%"}
